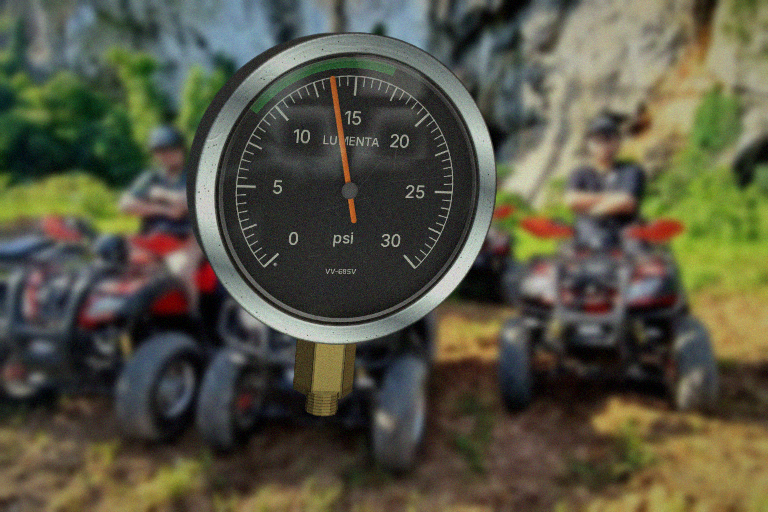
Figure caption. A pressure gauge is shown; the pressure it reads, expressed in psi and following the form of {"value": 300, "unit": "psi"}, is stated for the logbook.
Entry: {"value": 13.5, "unit": "psi"}
